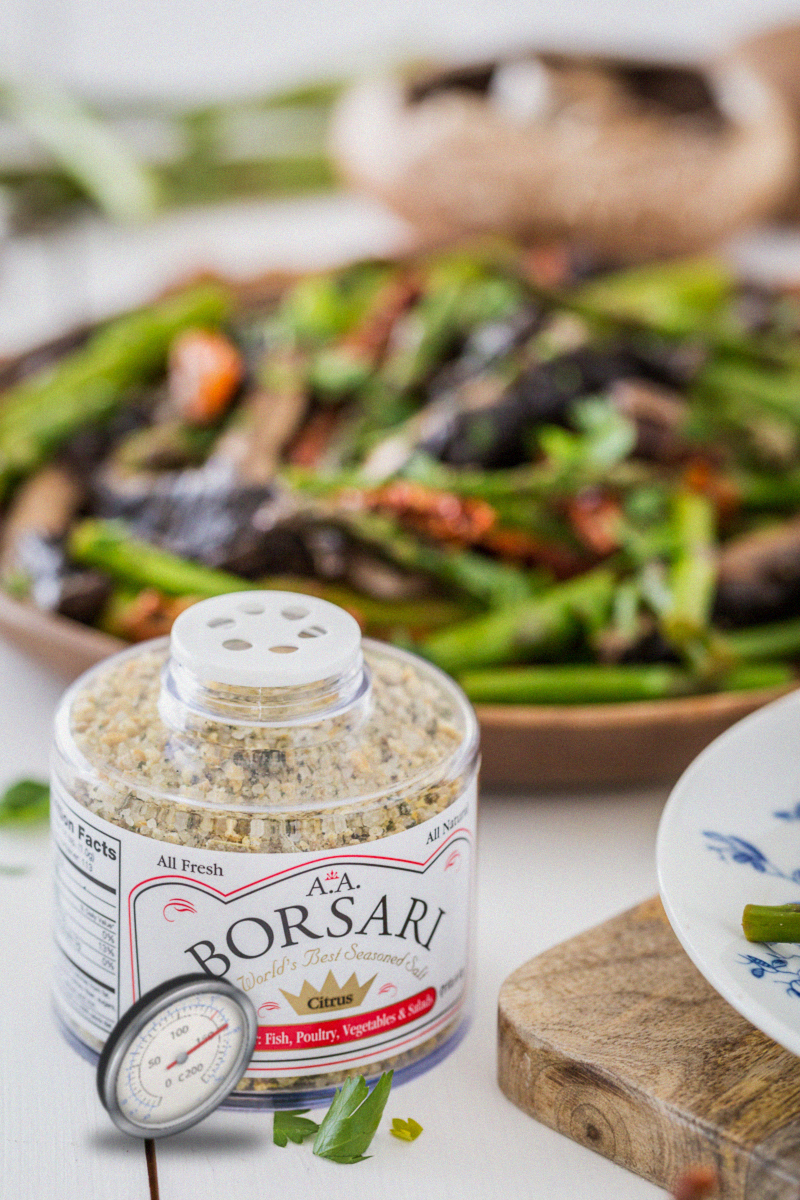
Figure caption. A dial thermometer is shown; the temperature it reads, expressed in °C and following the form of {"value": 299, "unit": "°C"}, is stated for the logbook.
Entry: {"value": 150, "unit": "°C"}
